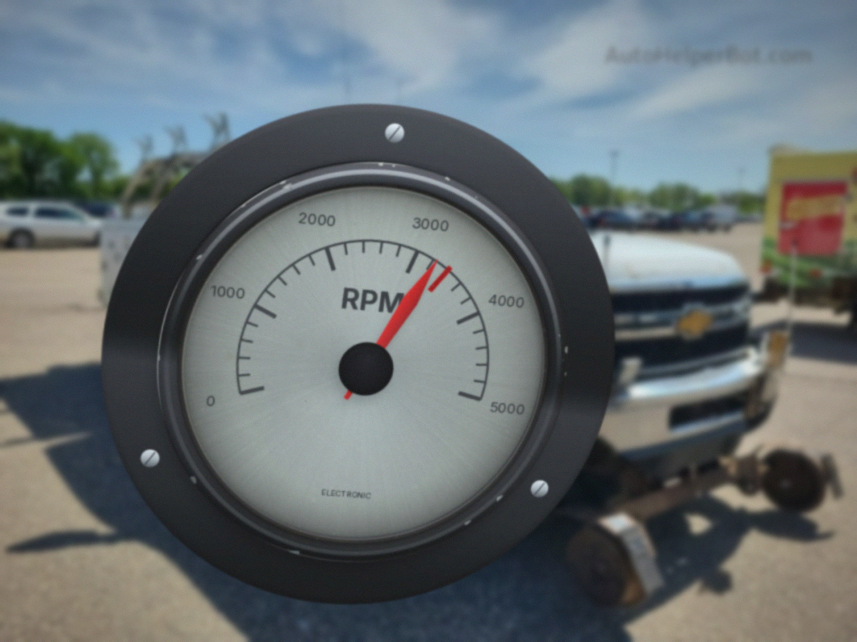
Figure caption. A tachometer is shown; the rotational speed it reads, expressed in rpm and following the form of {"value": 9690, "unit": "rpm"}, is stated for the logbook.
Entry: {"value": 3200, "unit": "rpm"}
